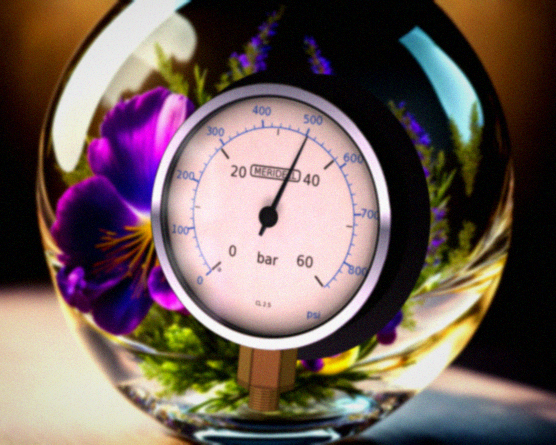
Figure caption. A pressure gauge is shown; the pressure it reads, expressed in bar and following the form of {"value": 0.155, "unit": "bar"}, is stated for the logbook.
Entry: {"value": 35, "unit": "bar"}
